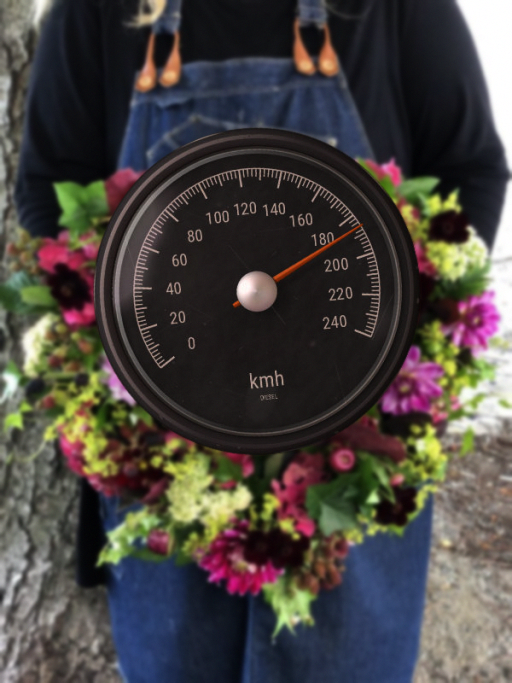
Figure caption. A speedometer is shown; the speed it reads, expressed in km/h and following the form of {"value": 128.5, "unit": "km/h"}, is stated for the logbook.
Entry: {"value": 186, "unit": "km/h"}
